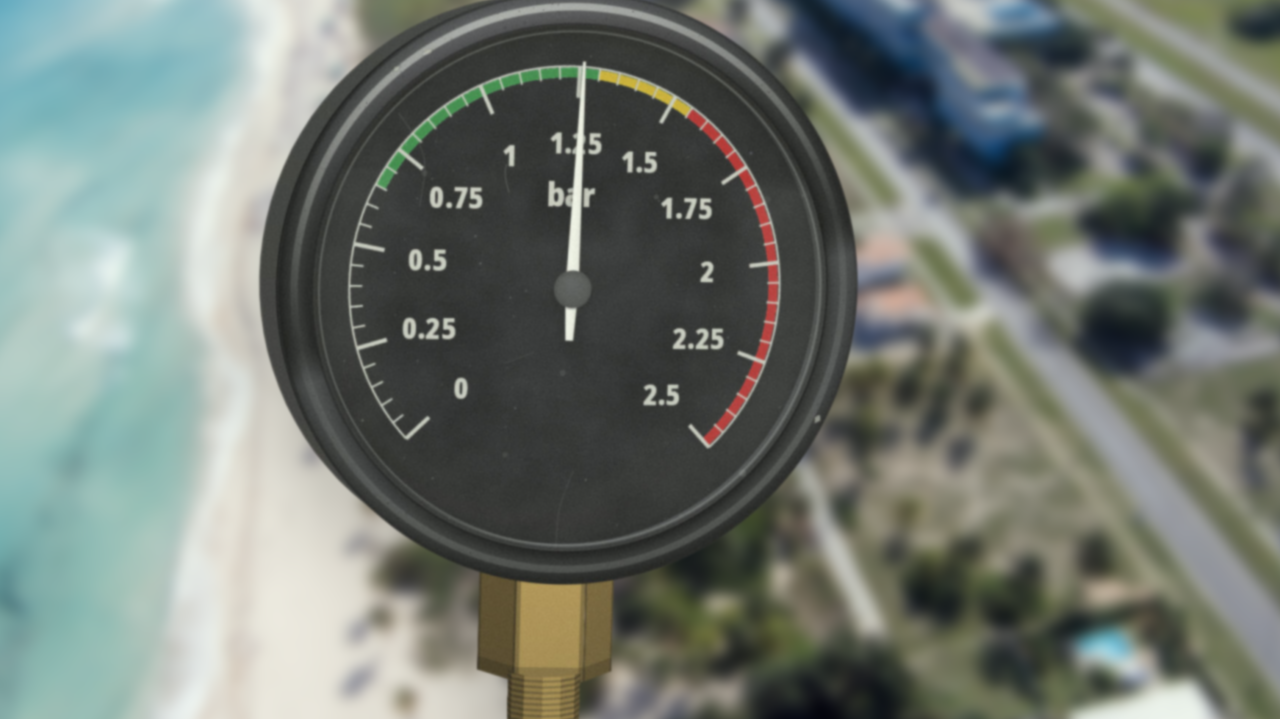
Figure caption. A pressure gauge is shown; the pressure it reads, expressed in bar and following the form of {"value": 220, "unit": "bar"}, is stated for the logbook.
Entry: {"value": 1.25, "unit": "bar"}
